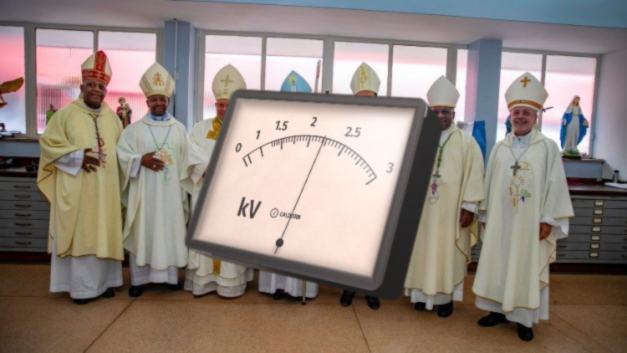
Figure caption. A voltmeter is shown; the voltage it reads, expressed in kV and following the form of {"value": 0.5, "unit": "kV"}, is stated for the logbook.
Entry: {"value": 2.25, "unit": "kV"}
